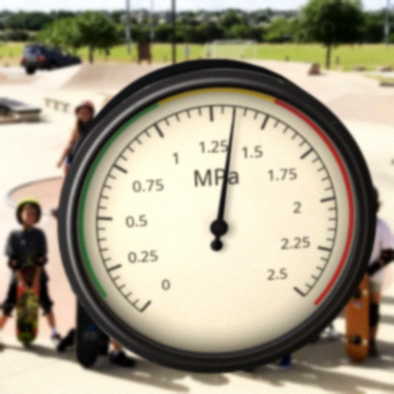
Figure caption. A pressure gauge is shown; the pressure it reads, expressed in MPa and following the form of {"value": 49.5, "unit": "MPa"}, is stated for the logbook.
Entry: {"value": 1.35, "unit": "MPa"}
